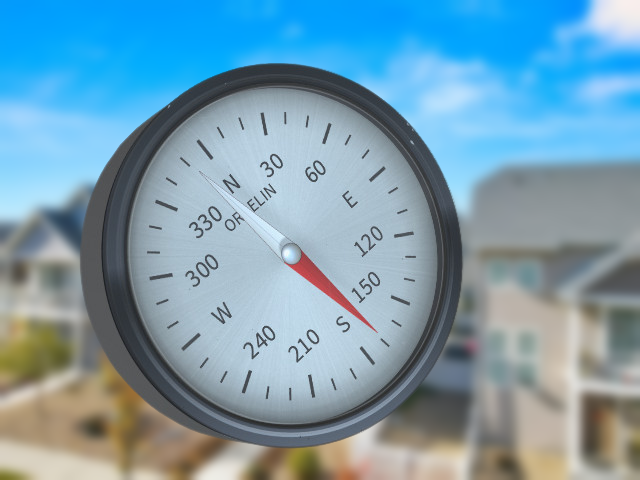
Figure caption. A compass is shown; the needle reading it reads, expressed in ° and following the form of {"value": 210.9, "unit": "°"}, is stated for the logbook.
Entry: {"value": 170, "unit": "°"}
